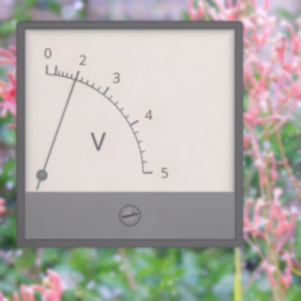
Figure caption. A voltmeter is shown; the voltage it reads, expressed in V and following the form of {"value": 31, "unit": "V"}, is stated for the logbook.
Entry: {"value": 2, "unit": "V"}
